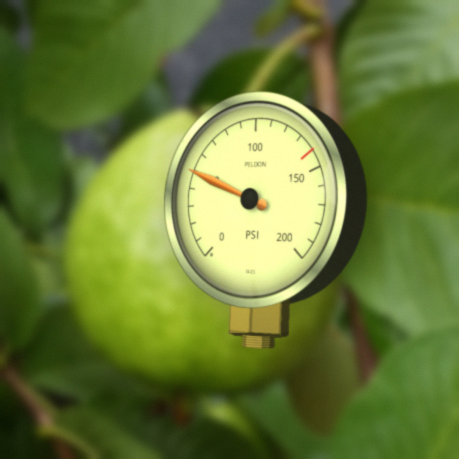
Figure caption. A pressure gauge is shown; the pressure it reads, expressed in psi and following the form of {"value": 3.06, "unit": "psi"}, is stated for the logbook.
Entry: {"value": 50, "unit": "psi"}
